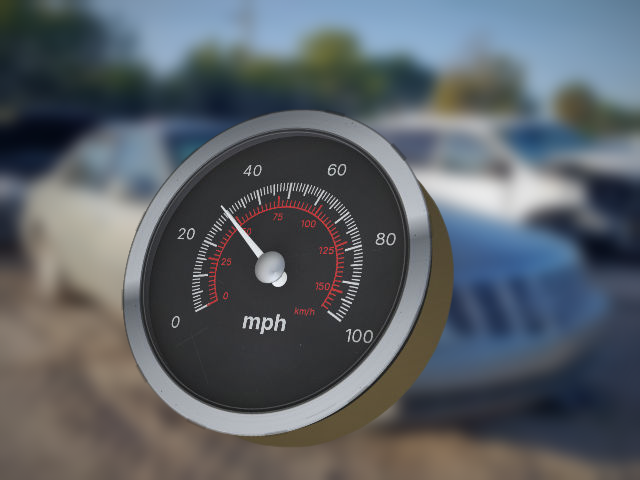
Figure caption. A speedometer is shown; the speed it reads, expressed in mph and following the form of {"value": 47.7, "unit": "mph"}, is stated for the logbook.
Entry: {"value": 30, "unit": "mph"}
